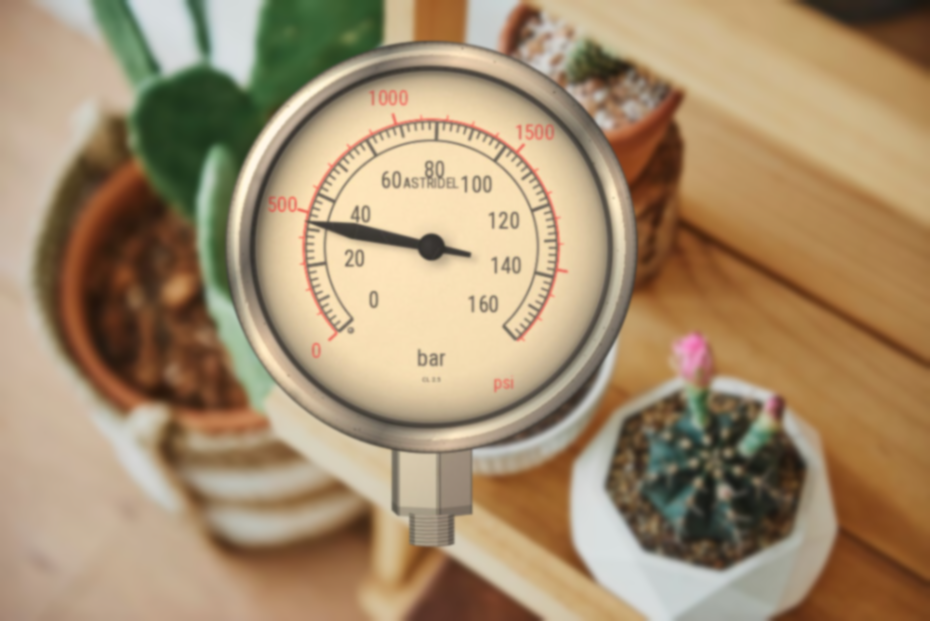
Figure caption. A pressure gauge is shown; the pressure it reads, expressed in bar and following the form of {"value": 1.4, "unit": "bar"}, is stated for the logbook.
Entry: {"value": 32, "unit": "bar"}
